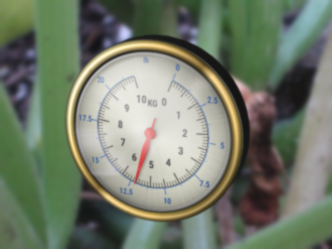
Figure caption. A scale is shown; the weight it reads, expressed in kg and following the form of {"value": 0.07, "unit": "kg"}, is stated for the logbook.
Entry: {"value": 5.5, "unit": "kg"}
